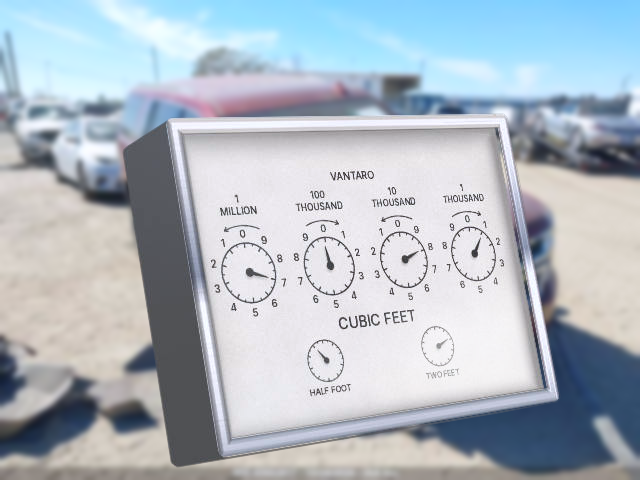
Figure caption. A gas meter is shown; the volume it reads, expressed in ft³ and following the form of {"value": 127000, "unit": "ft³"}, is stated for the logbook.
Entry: {"value": 698100, "unit": "ft³"}
